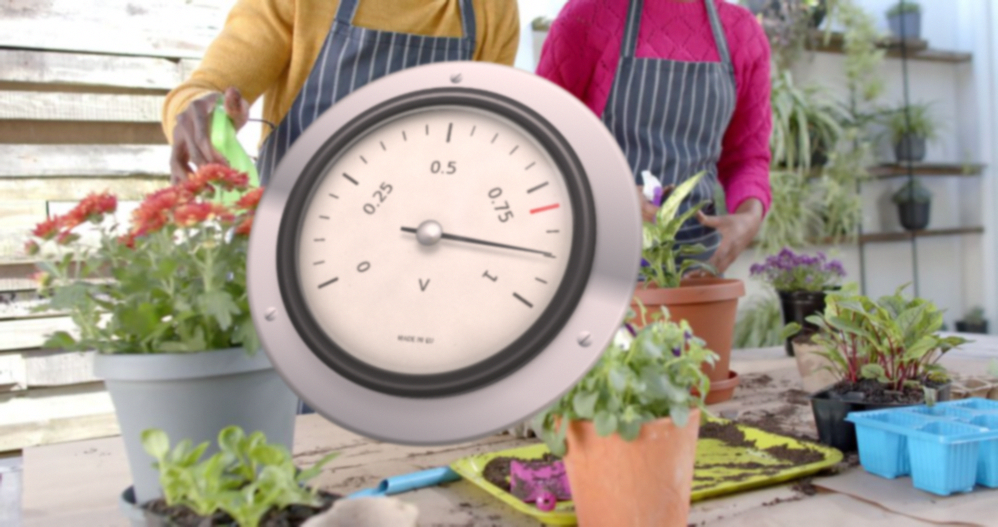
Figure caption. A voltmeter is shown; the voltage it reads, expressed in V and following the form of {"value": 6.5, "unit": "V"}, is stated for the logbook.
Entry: {"value": 0.9, "unit": "V"}
